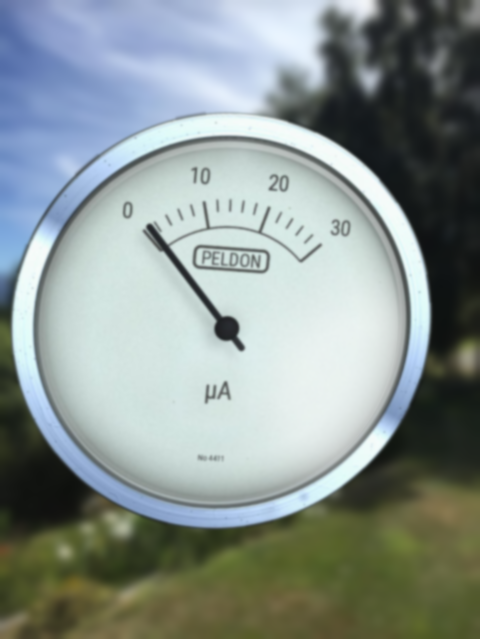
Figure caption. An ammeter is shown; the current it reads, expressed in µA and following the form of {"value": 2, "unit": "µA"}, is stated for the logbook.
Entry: {"value": 1, "unit": "µA"}
